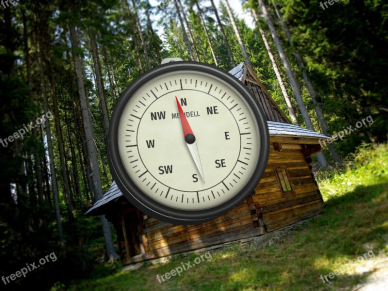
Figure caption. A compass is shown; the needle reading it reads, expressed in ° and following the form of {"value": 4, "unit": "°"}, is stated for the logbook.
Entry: {"value": 350, "unit": "°"}
